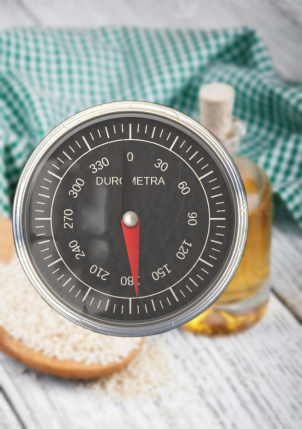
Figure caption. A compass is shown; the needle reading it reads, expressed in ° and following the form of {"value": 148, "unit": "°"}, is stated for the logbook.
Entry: {"value": 175, "unit": "°"}
